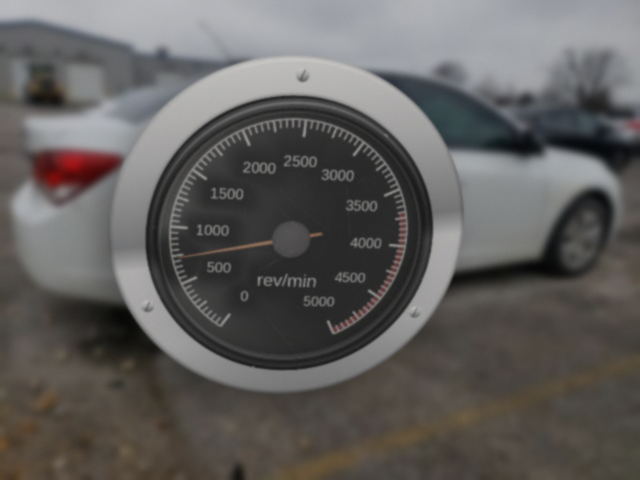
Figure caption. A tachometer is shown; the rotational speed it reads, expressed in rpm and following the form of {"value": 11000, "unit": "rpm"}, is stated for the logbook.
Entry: {"value": 750, "unit": "rpm"}
